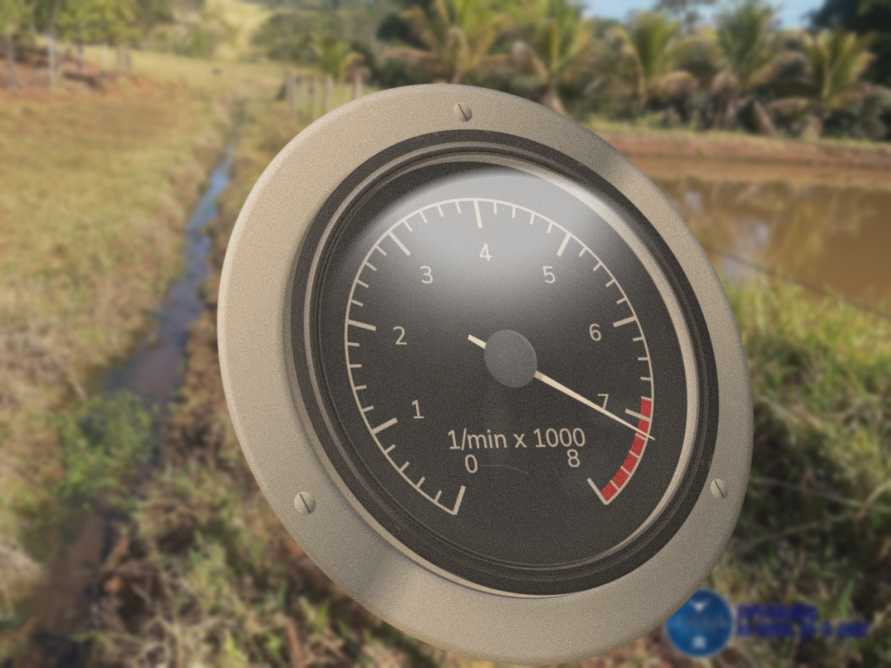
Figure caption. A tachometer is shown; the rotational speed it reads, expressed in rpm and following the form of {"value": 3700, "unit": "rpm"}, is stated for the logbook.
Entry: {"value": 7200, "unit": "rpm"}
